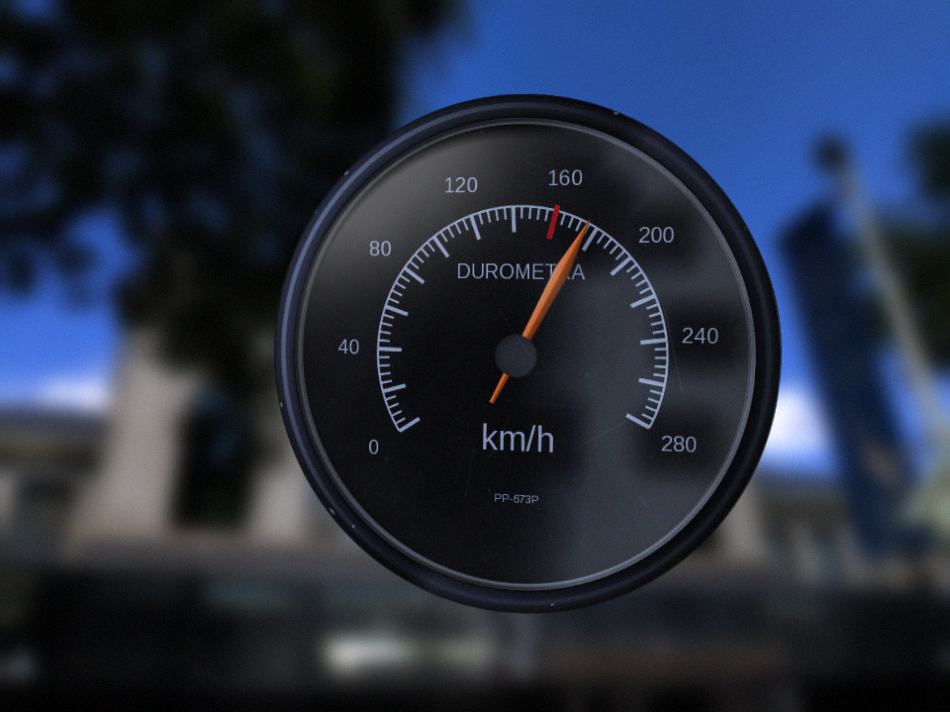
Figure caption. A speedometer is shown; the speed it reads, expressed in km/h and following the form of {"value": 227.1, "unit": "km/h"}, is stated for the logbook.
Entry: {"value": 176, "unit": "km/h"}
